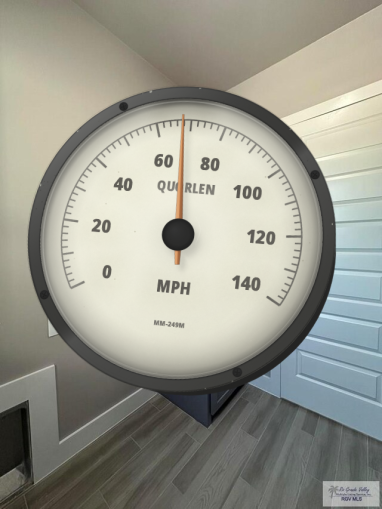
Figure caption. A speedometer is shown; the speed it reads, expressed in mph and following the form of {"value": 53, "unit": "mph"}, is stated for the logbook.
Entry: {"value": 68, "unit": "mph"}
